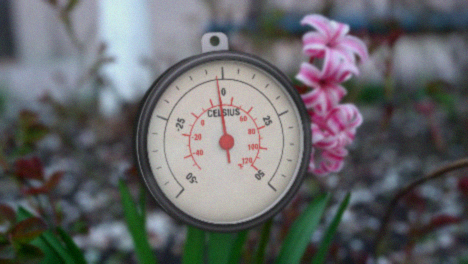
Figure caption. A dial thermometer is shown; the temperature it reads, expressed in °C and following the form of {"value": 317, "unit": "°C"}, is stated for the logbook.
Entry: {"value": -2.5, "unit": "°C"}
